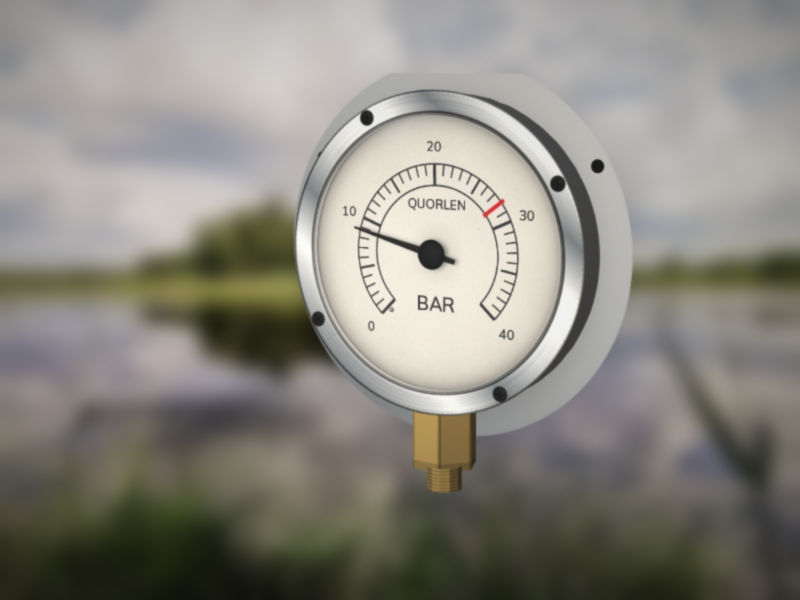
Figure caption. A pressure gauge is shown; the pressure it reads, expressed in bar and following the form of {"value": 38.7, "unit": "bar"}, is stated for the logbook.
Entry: {"value": 9, "unit": "bar"}
